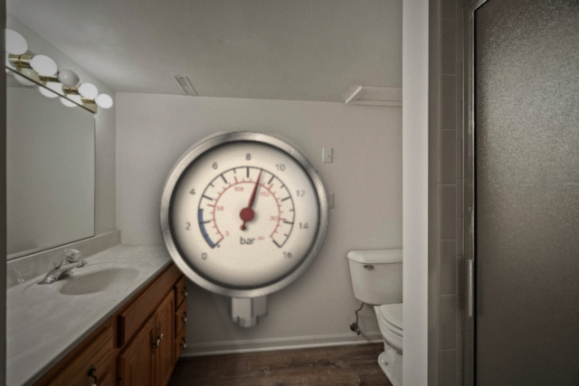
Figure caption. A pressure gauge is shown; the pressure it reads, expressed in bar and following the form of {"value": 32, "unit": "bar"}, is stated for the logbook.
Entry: {"value": 9, "unit": "bar"}
